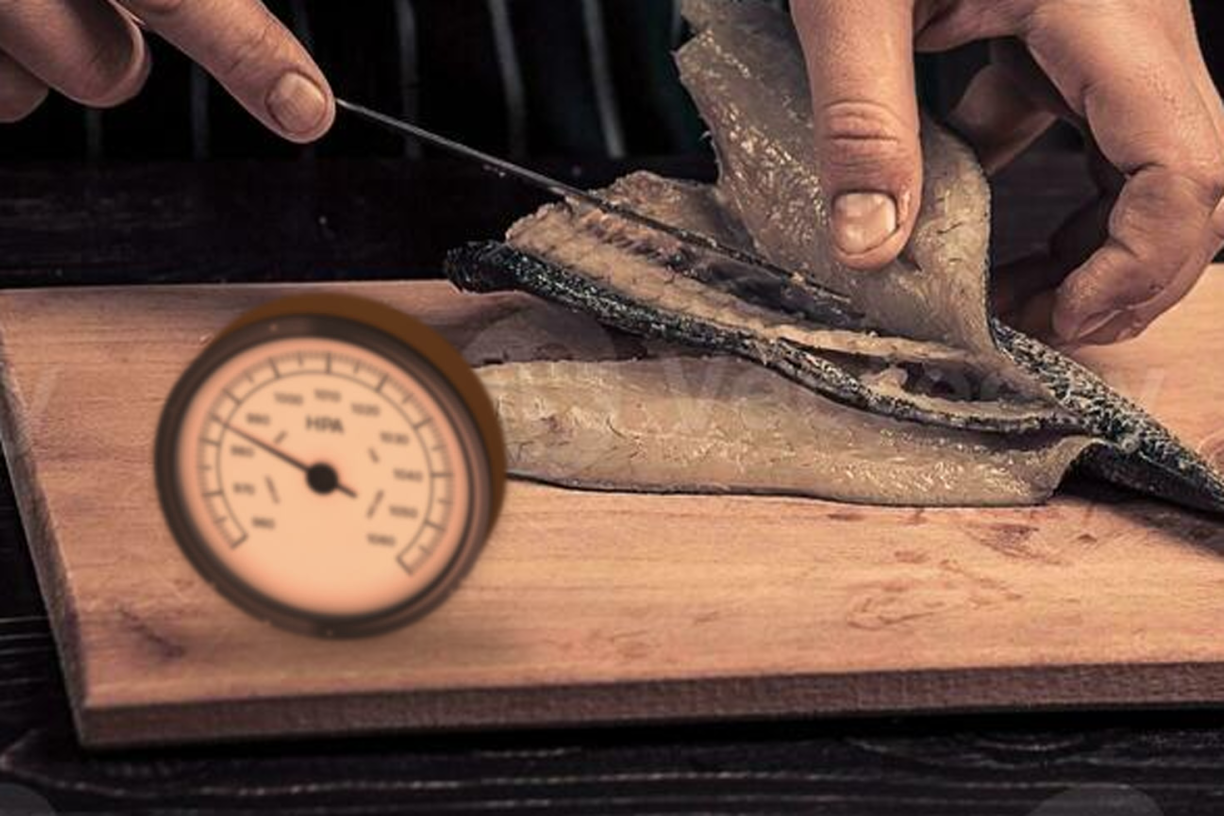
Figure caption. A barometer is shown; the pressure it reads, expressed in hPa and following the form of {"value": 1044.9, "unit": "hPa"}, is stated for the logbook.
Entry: {"value": 985, "unit": "hPa"}
